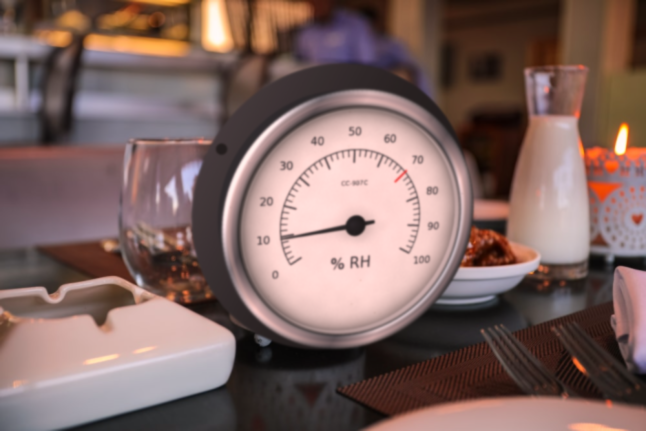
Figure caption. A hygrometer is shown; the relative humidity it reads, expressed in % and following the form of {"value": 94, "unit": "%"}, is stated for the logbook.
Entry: {"value": 10, "unit": "%"}
